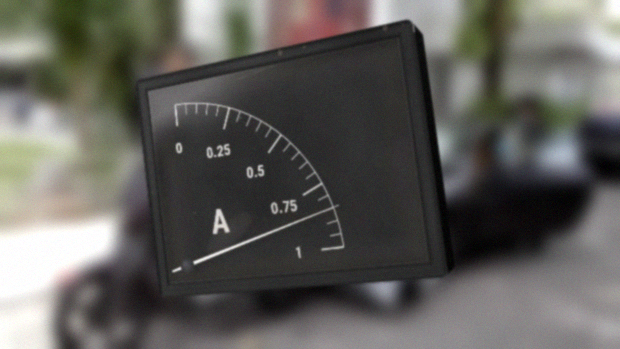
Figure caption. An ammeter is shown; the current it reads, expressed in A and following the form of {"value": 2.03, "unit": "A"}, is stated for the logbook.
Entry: {"value": 0.85, "unit": "A"}
